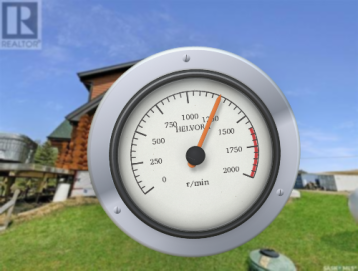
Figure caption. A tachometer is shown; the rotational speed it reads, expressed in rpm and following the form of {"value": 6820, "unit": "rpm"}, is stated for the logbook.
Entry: {"value": 1250, "unit": "rpm"}
